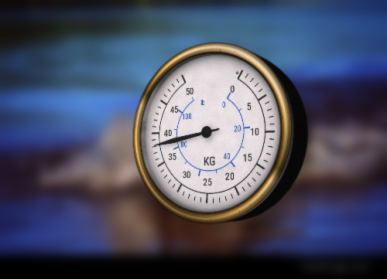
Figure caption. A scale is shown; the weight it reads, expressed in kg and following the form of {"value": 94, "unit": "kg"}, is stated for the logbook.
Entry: {"value": 38, "unit": "kg"}
